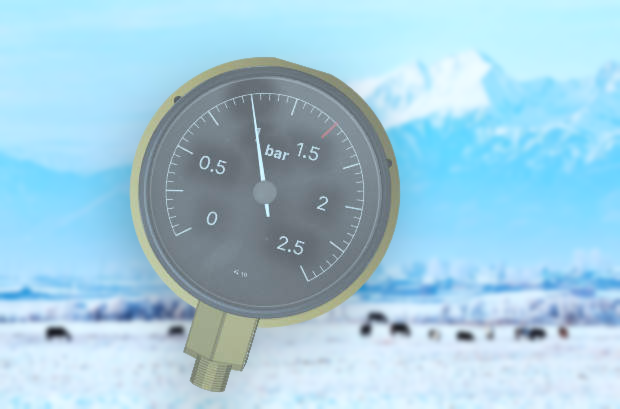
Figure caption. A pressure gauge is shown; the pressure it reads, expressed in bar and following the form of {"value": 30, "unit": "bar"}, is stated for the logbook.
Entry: {"value": 1, "unit": "bar"}
